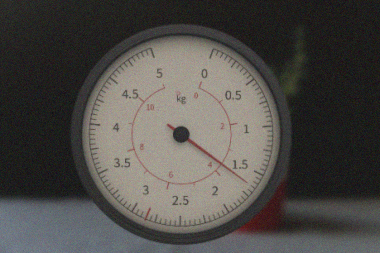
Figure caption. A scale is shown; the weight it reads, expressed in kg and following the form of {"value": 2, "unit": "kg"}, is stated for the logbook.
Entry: {"value": 1.65, "unit": "kg"}
